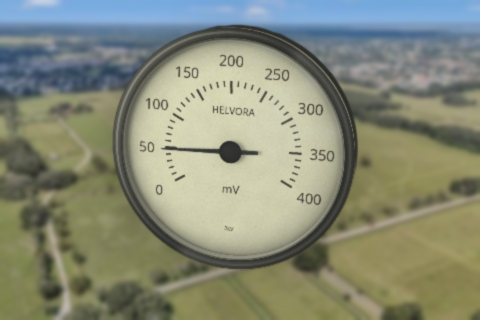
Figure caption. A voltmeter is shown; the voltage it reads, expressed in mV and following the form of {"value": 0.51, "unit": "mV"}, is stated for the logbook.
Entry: {"value": 50, "unit": "mV"}
